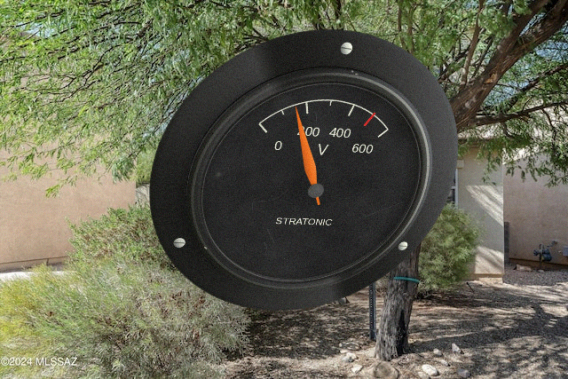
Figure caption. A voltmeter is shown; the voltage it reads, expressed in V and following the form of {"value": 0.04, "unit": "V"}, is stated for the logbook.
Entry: {"value": 150, "unit": "V"}
